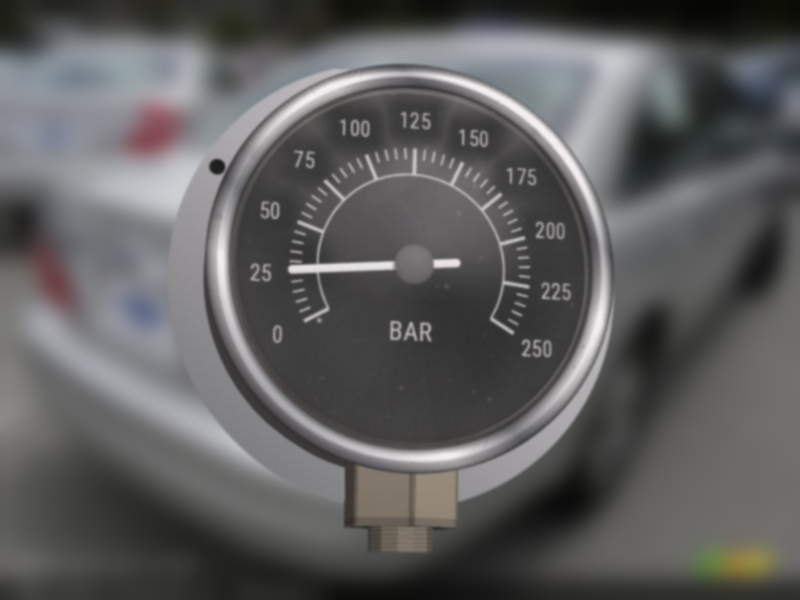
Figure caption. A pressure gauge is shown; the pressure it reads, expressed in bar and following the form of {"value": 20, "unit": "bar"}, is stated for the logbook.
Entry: {"value": 25, "unit": "bar"}
